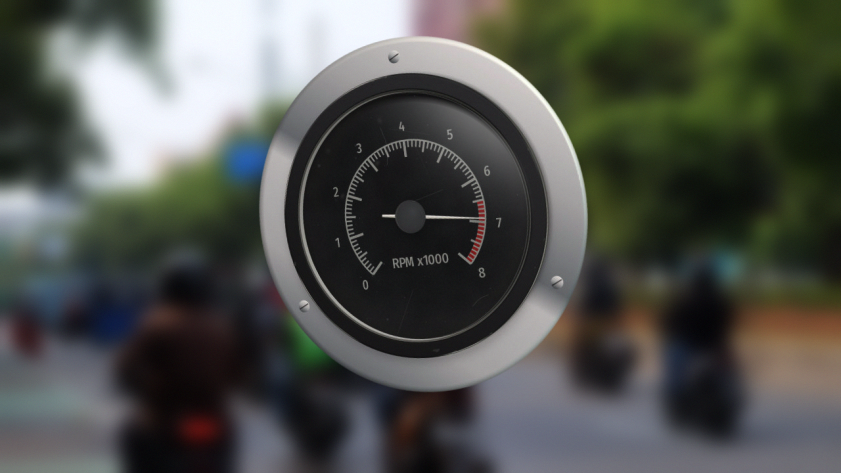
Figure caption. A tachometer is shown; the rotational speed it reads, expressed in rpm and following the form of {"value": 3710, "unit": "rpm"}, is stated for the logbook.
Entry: {"value": 6900, "unit": "rpm"}
